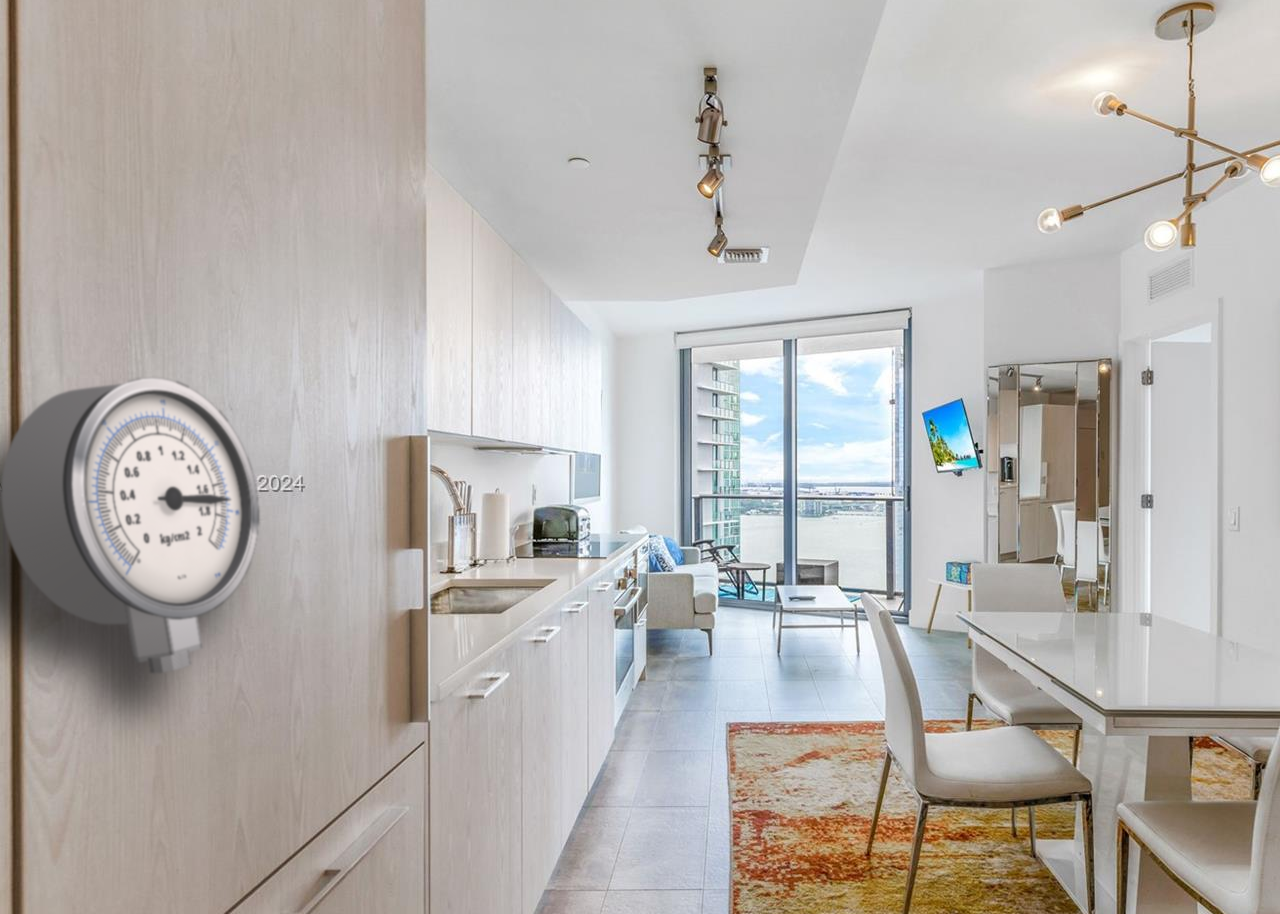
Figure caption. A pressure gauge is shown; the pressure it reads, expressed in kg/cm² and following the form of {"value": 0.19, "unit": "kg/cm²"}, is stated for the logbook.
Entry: {"value": 1.7, "unit": "kg/cm²"}
